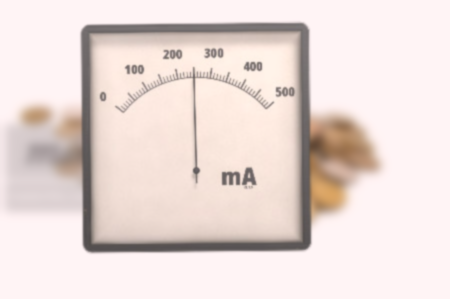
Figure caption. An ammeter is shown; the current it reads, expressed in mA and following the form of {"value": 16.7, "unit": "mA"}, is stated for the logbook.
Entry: {"value": 250, "unit": "mA"}
